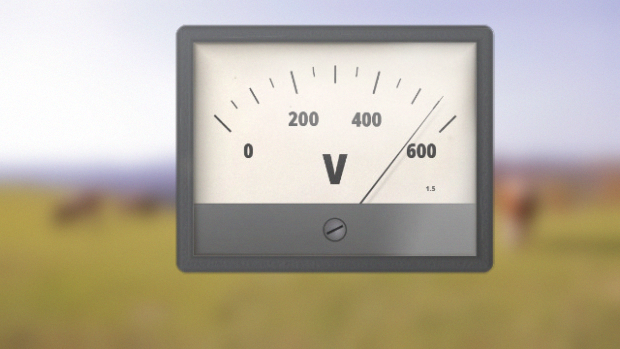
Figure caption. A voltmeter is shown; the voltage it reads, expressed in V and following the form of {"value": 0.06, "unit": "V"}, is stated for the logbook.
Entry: {"value": 550, "unit": "V"}
